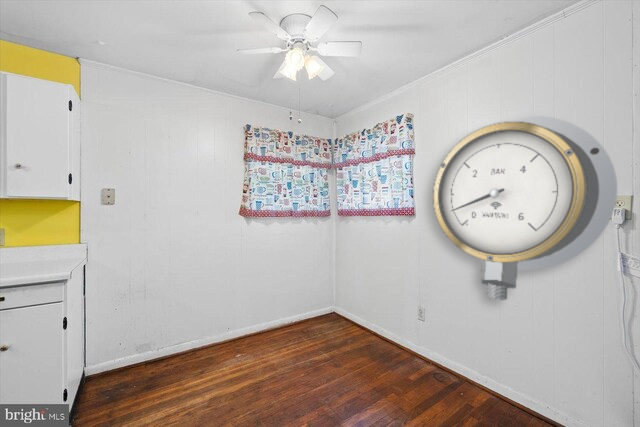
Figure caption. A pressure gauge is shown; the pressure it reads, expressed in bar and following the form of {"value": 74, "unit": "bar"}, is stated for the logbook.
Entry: {"value": 0.5, "unit": "bar"}
